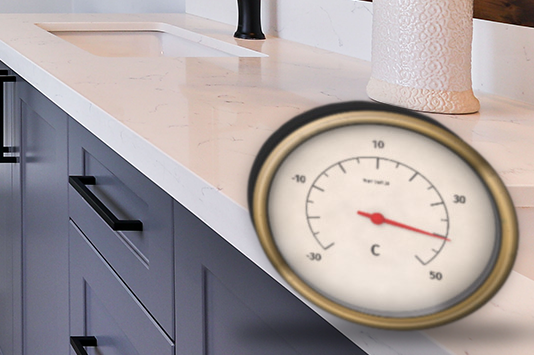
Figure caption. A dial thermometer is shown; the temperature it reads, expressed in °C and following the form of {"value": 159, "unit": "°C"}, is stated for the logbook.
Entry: {"value": 40, "unit": "°C"}
